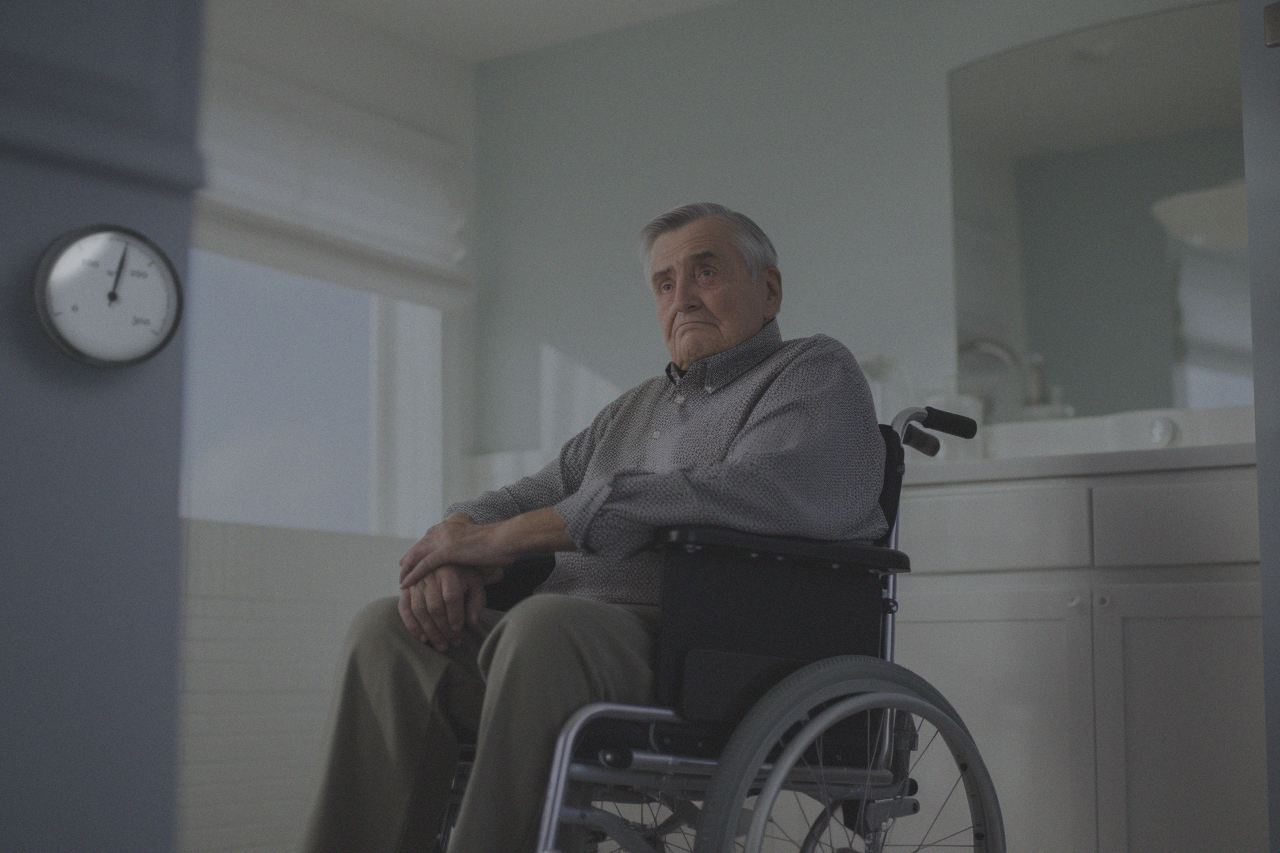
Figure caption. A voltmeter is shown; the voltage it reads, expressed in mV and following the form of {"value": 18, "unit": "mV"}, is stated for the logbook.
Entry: {"value": 160, "unit": "mV"}
